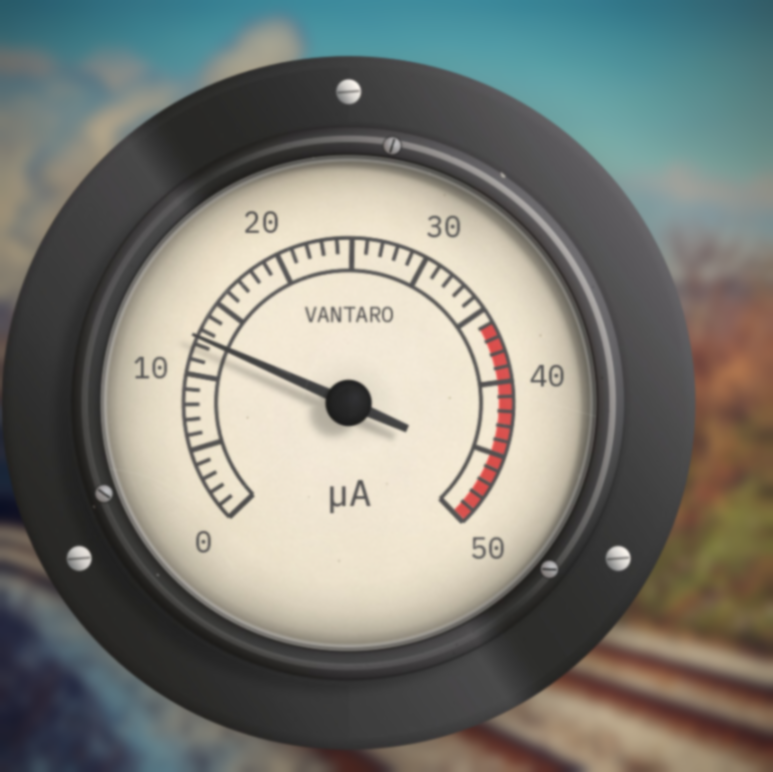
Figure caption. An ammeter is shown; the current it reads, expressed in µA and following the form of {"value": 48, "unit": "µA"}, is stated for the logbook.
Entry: {"value": 12.5, "unit": "µA"}
